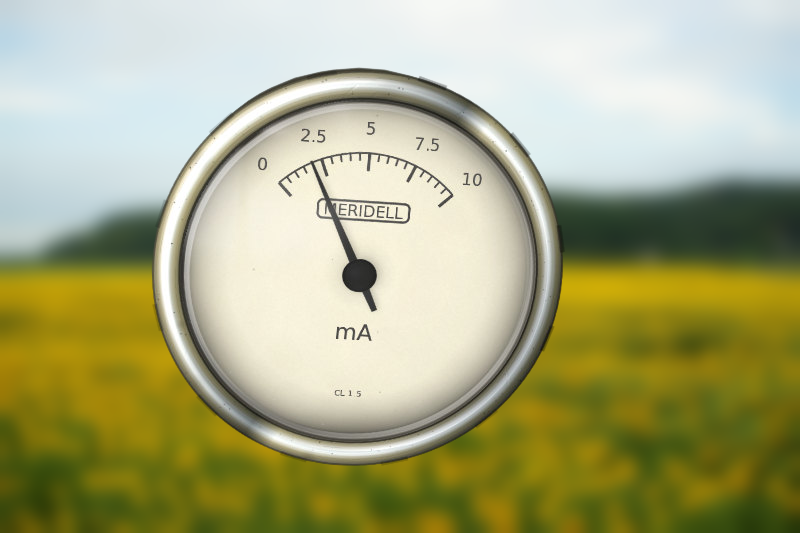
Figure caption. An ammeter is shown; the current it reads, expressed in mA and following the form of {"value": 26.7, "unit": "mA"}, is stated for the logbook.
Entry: {"value": 2, "unit": "mA"}
